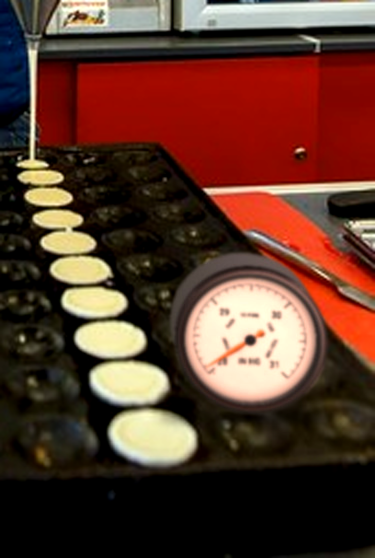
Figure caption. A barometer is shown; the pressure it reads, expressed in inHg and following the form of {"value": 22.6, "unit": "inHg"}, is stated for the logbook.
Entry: {"value": 28.1, "unit": "inHg"}
